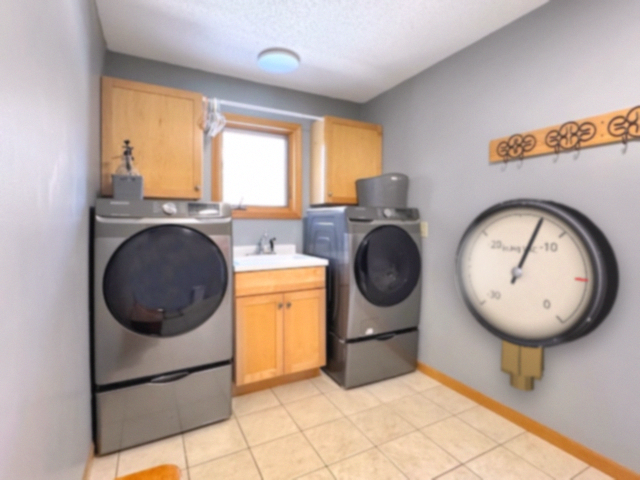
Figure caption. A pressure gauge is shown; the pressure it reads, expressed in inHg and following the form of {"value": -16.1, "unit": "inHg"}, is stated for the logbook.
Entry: {"value": -12.5, "unit": "inHg"}
